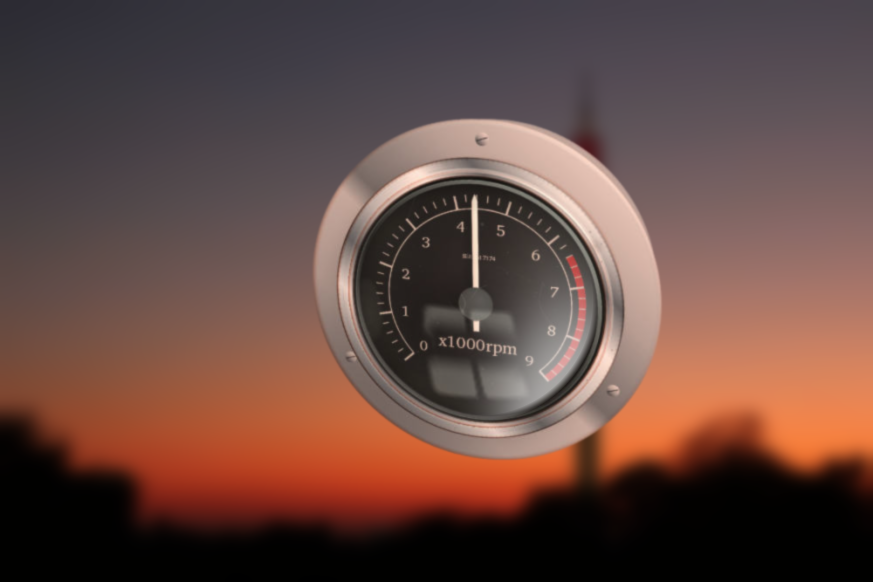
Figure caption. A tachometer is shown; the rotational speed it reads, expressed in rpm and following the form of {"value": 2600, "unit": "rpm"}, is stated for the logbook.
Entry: {"value": 4400, "unit": "rpm"}
